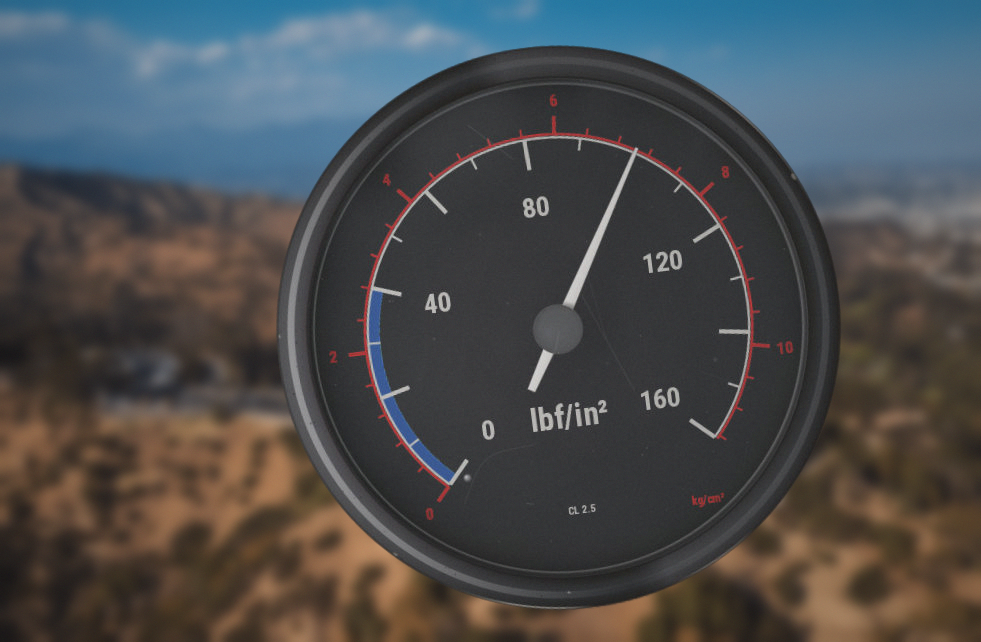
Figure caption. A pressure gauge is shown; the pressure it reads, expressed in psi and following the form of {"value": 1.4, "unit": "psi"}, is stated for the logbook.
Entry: {"value": 100, "unit": "psi"}
